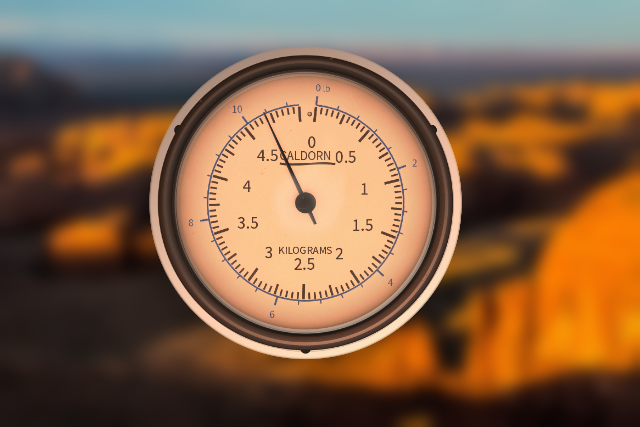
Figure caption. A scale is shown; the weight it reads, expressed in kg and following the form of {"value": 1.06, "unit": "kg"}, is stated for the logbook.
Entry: {"value": 4.7, "unit": "kg"}
